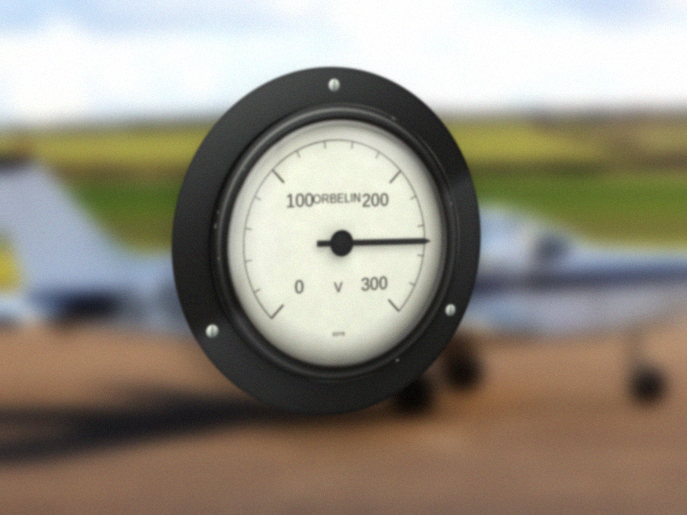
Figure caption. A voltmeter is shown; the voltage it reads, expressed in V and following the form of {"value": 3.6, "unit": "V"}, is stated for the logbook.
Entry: {"value": 250, "unit": "V"}
